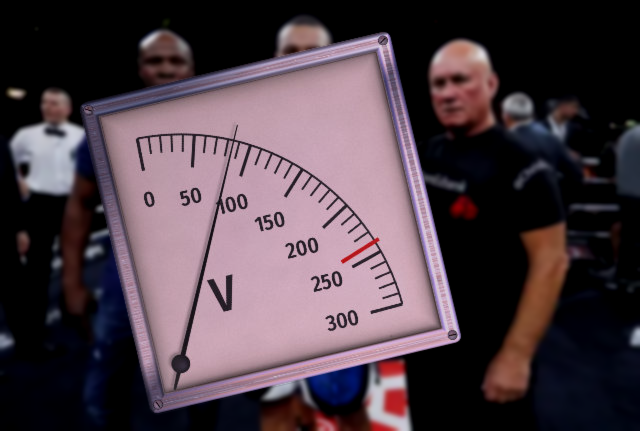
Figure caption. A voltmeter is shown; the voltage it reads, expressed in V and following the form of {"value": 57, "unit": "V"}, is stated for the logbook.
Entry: {"value": 85, "unit": "V"}
